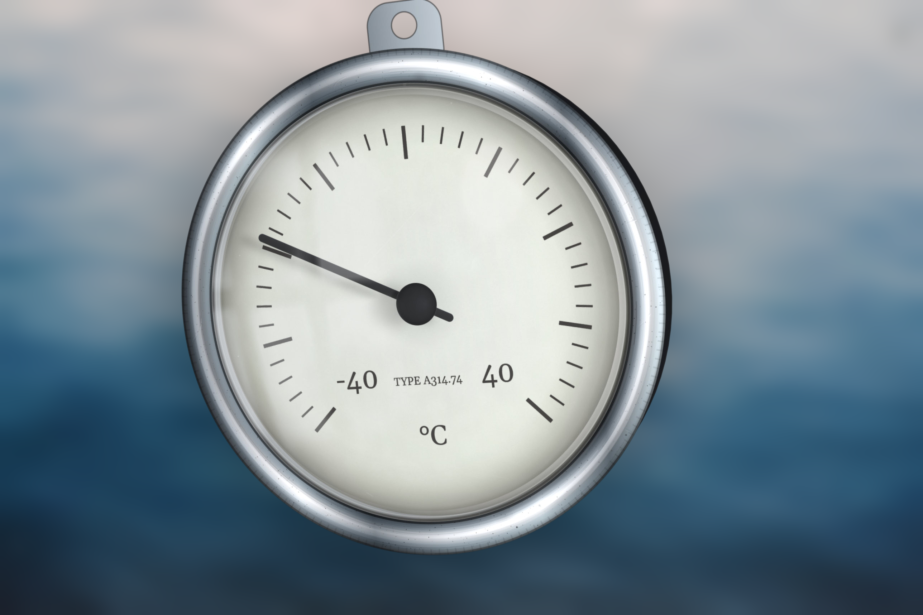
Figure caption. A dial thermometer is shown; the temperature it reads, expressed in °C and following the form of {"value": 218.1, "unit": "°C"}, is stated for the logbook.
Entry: {"value": -19, "unit": "°C"}
